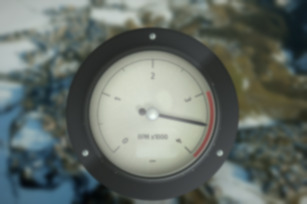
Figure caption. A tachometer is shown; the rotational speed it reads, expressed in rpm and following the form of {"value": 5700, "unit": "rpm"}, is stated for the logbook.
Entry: {"value": 3500, "unit": "rpm"}
